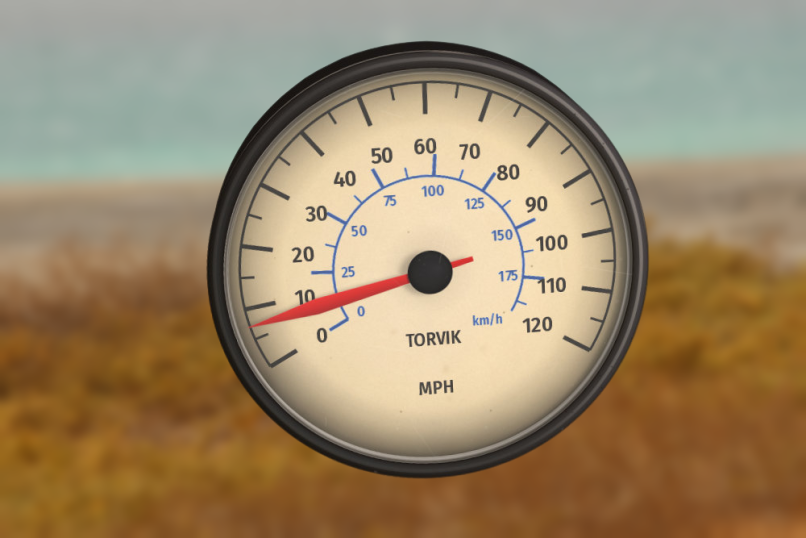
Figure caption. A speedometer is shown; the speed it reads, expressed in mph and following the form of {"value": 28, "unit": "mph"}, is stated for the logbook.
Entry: {"value": 7.5, "unit": "mph"}
